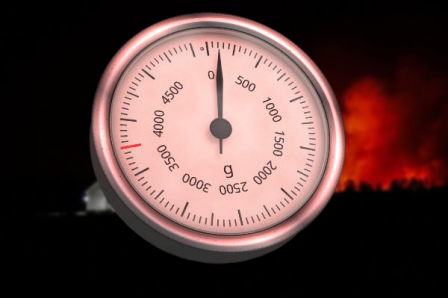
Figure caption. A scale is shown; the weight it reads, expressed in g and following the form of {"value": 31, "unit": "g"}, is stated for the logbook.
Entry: {"value": 100, "unit": "g"}
